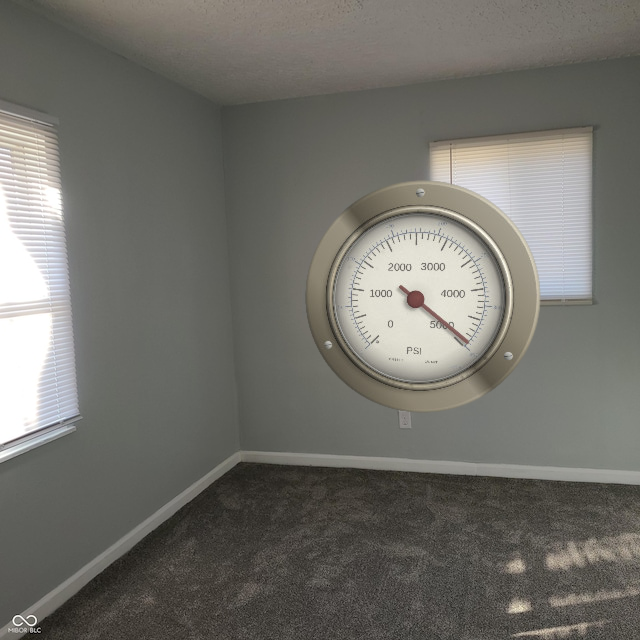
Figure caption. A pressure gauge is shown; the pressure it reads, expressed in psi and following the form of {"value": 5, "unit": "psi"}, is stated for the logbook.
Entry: {"value": 4900, "unit": "psi"}
